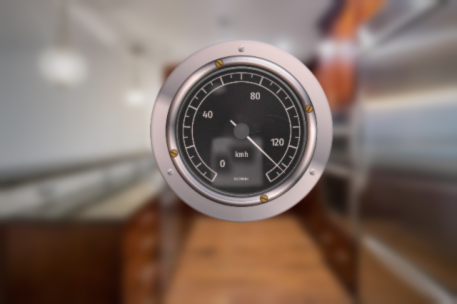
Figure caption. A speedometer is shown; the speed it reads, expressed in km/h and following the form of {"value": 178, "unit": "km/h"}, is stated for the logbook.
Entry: {"value": 132.5, "unit": "km/h"}
